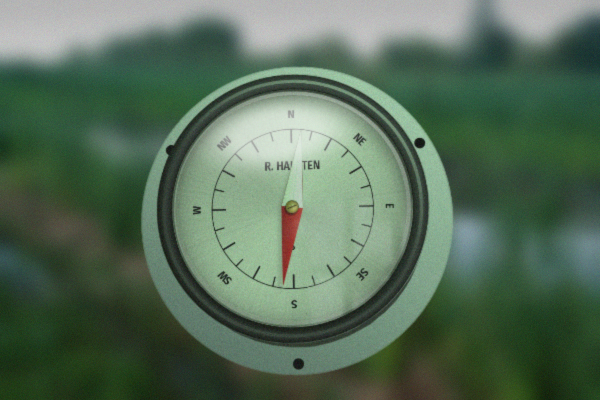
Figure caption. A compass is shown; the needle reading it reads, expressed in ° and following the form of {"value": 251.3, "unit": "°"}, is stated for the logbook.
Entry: {"value": 187.5, "unit": "°"}
